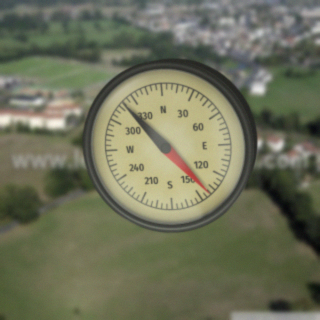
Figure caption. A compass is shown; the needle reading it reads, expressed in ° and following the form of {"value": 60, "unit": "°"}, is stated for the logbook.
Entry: {"value": 140, "unit": "°"}
